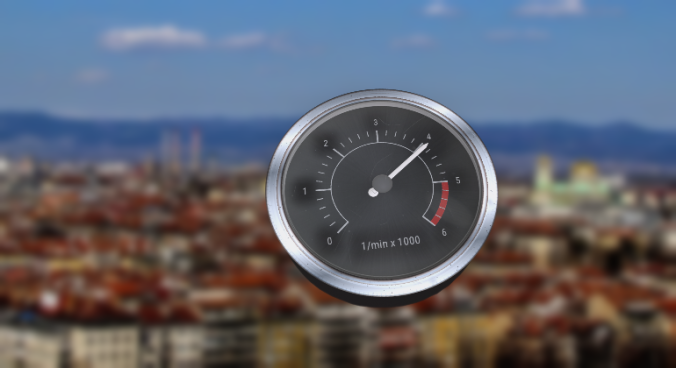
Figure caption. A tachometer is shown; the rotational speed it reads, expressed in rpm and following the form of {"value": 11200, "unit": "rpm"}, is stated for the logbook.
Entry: {"value": 4100, "unit": "rpm"}
